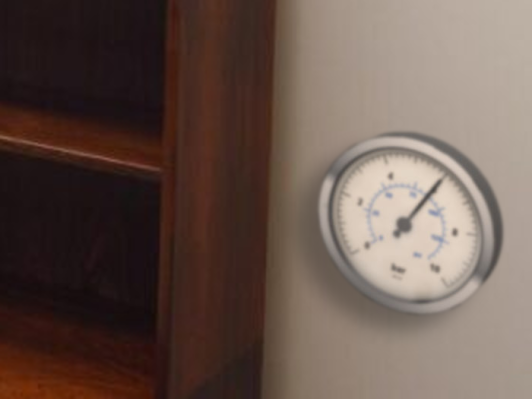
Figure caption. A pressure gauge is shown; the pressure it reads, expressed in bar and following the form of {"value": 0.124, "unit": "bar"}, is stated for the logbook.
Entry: {"value": 6, "unit": "bar"}
